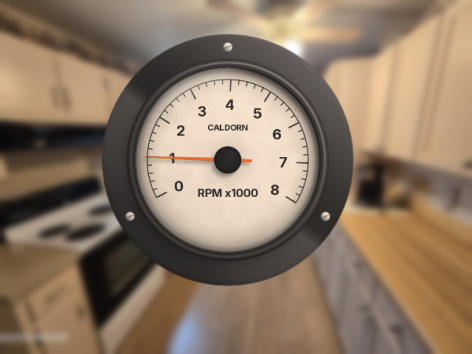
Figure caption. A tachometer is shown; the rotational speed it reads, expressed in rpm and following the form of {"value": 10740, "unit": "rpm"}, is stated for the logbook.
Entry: {"value": 1000, "unit": "rpm"}
